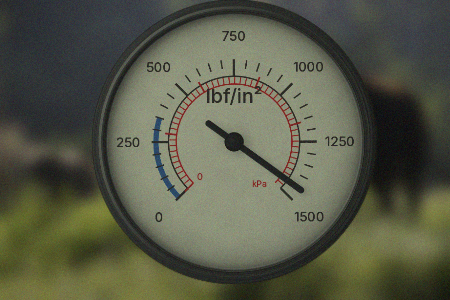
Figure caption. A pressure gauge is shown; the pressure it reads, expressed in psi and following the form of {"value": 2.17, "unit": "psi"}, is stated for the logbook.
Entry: {"value": 1450, "unit": "psi"}
